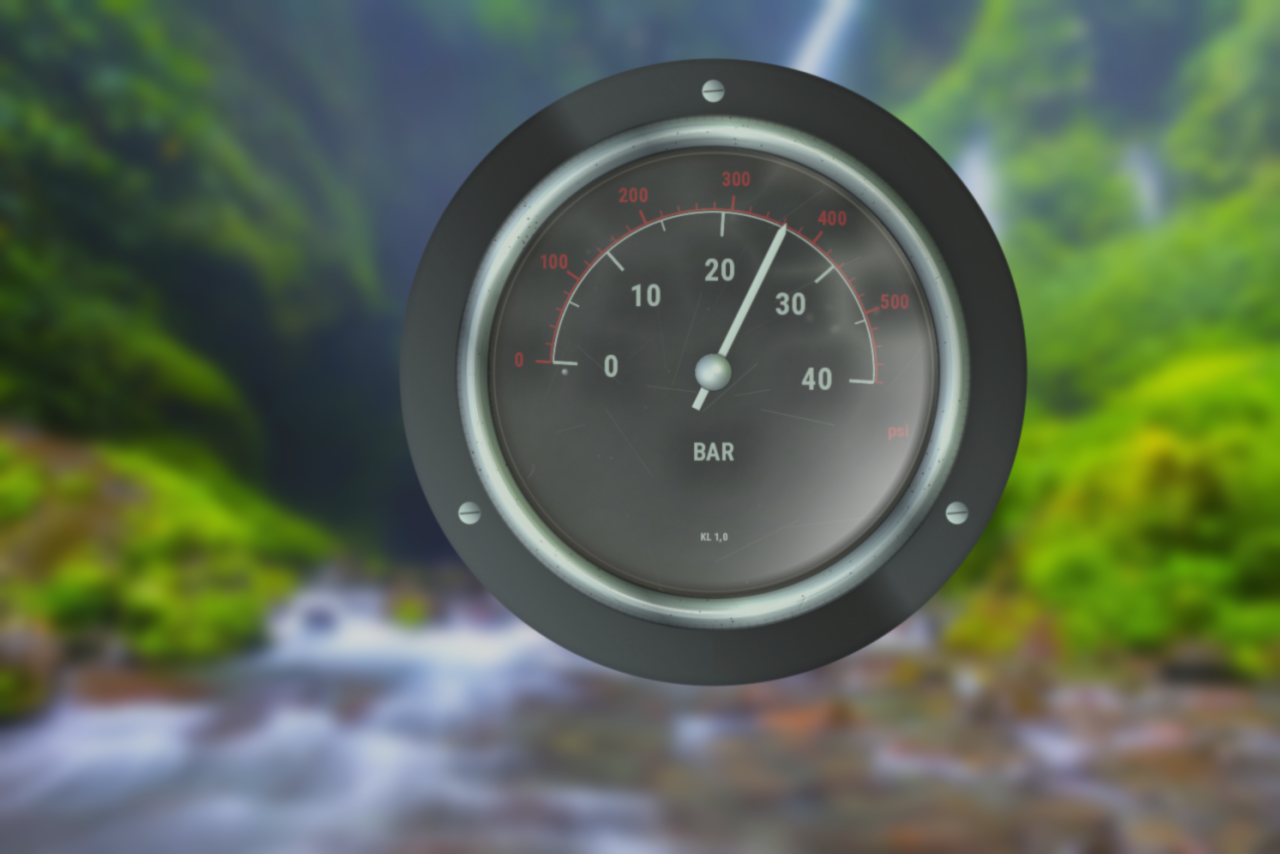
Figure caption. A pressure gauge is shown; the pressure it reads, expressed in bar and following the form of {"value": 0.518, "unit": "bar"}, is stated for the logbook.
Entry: {"value": 25, "unit": "bar"}
